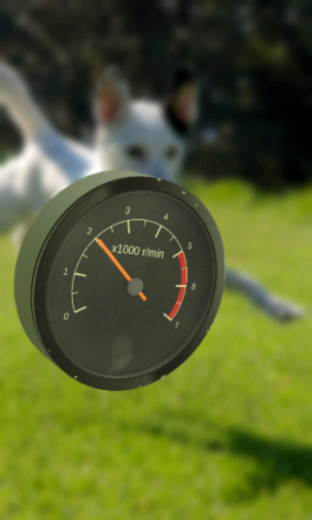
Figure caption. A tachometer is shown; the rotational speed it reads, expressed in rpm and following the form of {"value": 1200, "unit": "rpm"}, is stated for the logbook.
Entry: {"value": 2000, "unit": "rpm"}
